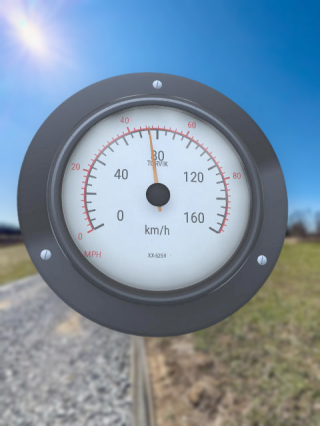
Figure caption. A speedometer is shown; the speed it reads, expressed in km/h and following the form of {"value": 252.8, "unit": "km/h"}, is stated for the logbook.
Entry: {"value": 75, "unit": "km/h"}
